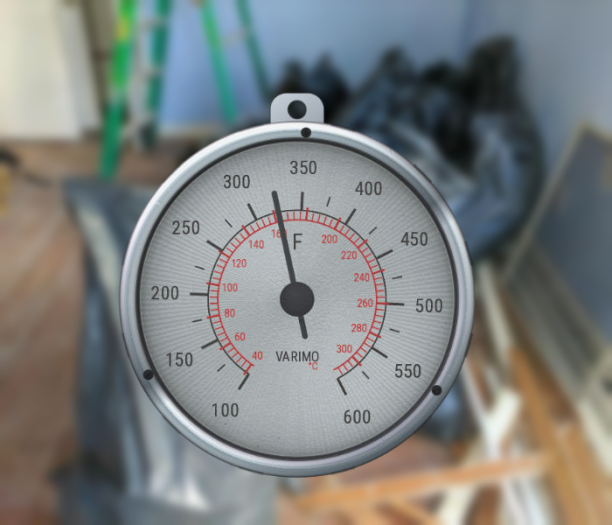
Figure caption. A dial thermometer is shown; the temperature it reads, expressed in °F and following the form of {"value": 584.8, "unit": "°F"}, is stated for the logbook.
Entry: {"value": 325, "unit": "°F"}
